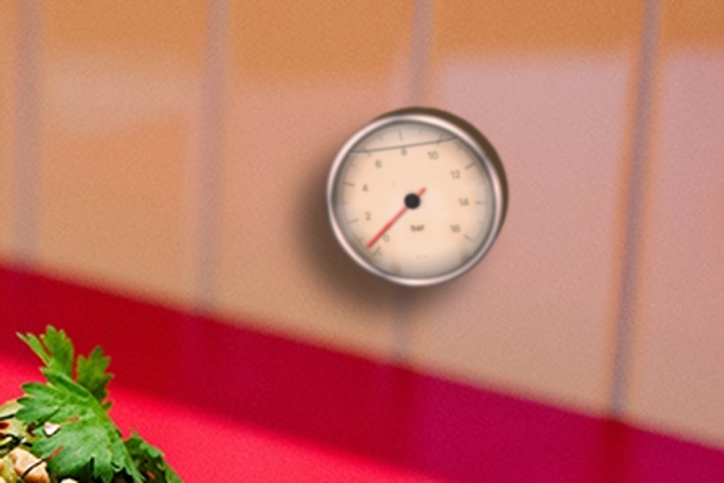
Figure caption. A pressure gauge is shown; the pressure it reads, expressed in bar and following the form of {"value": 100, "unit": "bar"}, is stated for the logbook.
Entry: {"value": 0.5, "unit": "bar"}
